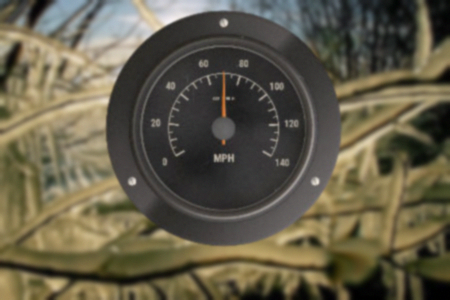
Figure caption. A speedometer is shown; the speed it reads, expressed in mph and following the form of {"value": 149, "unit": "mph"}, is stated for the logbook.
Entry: {"value": 70, "unit": "mph"}
